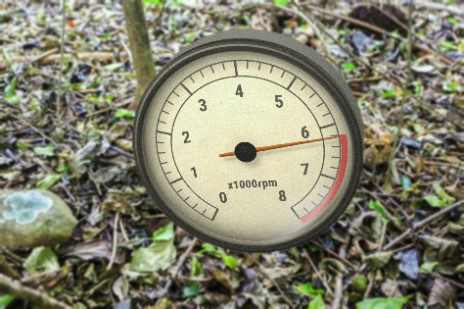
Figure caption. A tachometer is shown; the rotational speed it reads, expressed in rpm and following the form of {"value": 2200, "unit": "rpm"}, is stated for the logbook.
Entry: {"value": 6200, "unit": "rpm"}
